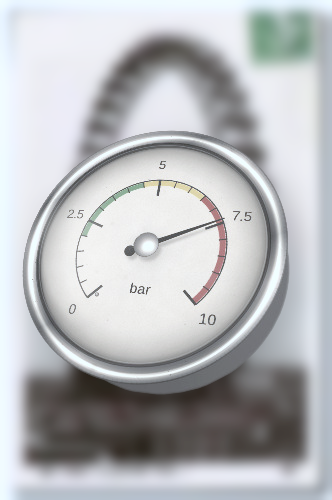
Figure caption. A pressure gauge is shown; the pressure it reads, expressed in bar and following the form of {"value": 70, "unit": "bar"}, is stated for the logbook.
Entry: {"value": 7.5, "unit": "bar"}
